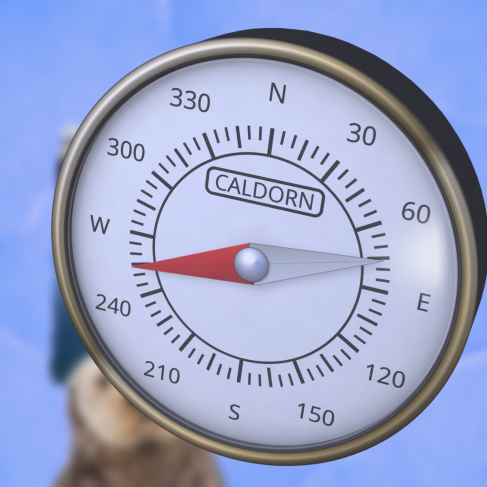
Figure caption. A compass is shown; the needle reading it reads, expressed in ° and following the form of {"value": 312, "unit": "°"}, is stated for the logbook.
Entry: {"value": 255, "unit": "°"}
